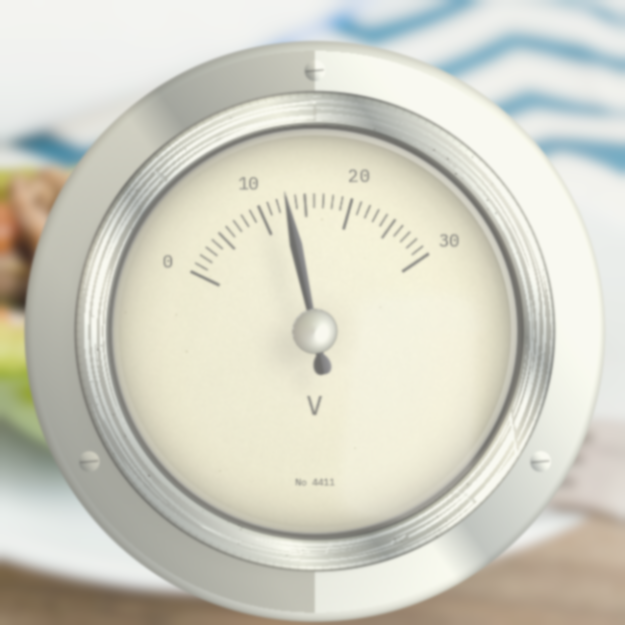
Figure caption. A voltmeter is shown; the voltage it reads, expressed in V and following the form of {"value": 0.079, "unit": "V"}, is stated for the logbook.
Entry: {"value": 13, "unit": "V"}
